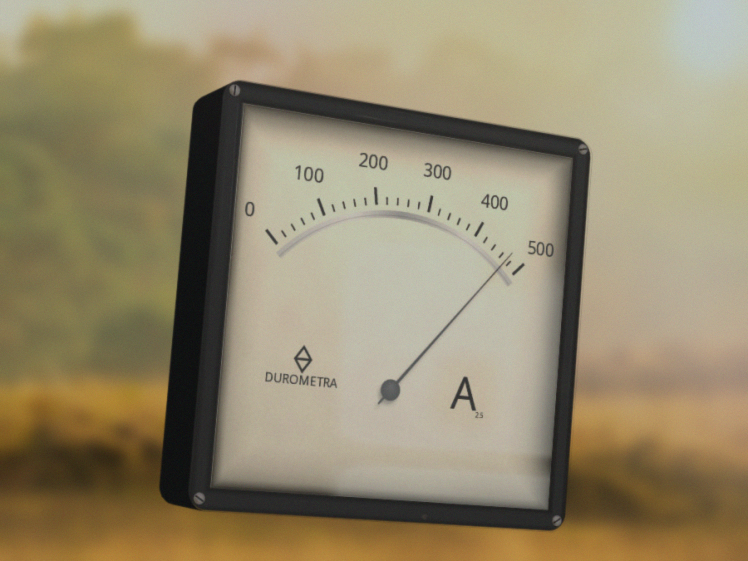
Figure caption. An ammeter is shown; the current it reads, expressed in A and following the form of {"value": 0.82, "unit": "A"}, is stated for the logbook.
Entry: {"value": 470, "unit": "A"}
